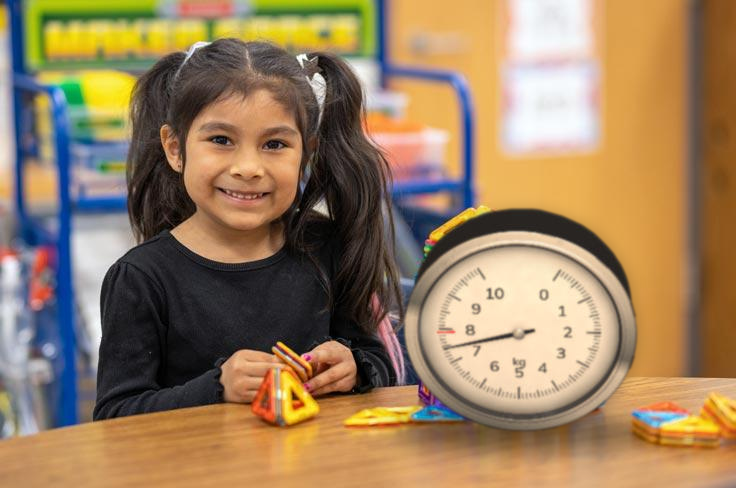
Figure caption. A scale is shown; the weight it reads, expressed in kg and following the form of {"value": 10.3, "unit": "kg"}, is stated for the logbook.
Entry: {"value": 7.5, "unit": "kg"}
